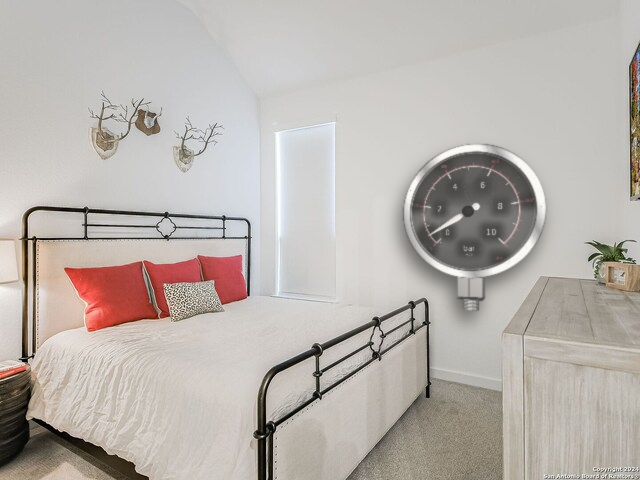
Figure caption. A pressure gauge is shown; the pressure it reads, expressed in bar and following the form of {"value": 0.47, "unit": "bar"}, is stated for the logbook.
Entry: {"value": 0.5, "unit": "bar"}
